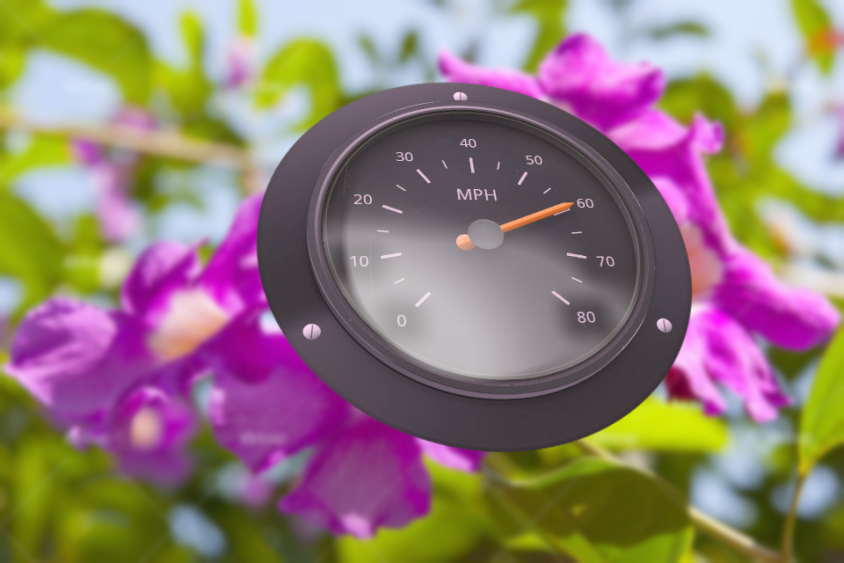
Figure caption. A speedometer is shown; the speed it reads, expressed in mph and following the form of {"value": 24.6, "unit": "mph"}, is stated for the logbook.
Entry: {"value": 60, "unit": "mph"}
